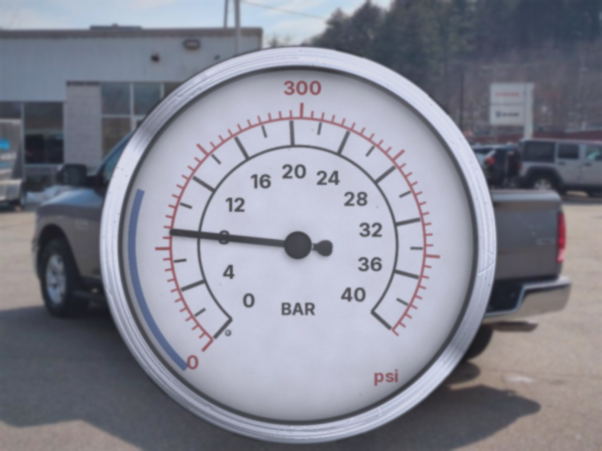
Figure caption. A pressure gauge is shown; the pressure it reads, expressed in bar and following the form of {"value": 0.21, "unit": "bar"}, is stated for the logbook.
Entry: {"value": 8, "unit": "bar"}
